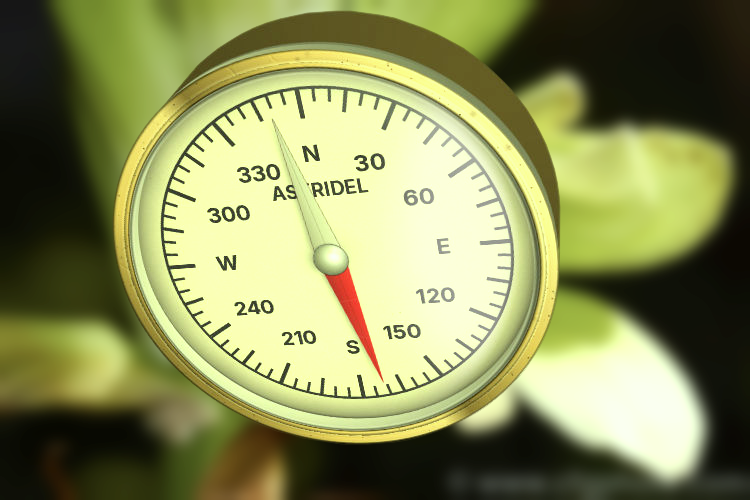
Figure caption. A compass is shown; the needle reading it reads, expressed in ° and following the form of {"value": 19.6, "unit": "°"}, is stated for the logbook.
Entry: {"value": 170, "unit": "°"}
